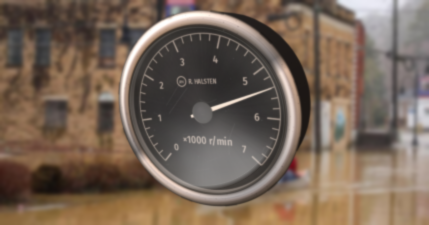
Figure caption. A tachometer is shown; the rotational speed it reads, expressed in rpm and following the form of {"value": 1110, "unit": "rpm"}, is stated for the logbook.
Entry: {"value": 5400, "unit": "rpm"}
